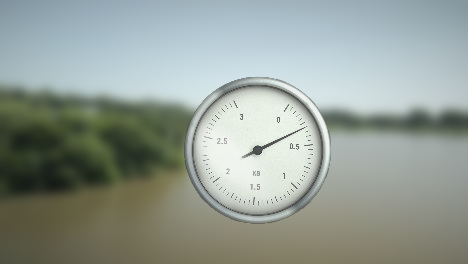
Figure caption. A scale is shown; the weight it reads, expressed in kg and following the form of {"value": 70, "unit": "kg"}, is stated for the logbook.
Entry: {"value": 0.3, "unit": "kg"}
